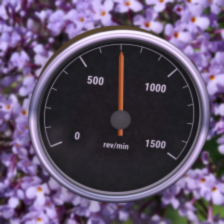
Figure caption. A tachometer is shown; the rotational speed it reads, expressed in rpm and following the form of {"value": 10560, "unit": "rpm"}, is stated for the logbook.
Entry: {"value": 700, "unit": "rpm"}
